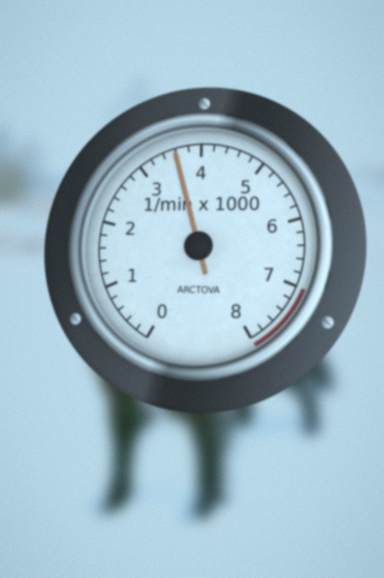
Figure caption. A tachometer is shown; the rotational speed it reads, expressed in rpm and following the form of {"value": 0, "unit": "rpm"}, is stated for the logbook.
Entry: {"value": 3600, "unit": "rpm"}
